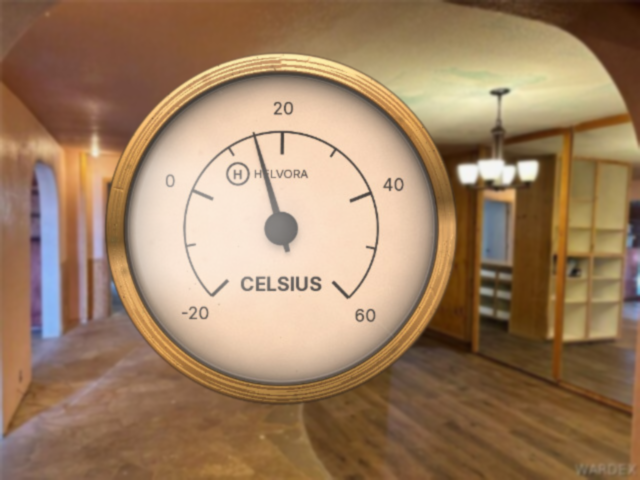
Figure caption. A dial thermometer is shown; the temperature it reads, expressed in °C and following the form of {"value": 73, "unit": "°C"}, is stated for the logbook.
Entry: {"value": 15, "unit": "°C"}
